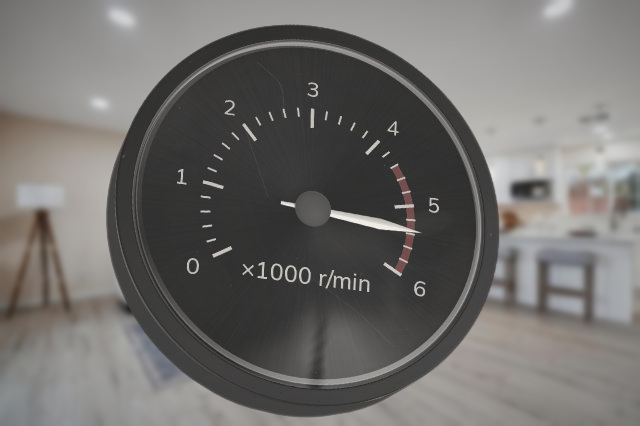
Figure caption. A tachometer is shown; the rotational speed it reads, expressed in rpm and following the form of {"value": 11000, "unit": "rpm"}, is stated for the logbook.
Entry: {"value": 5400, "unit": "rpm"}
